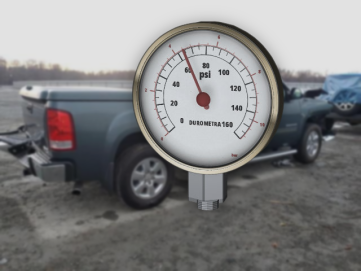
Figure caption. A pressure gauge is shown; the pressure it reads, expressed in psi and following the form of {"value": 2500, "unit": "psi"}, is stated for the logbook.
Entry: {"value": 65, "unit": "psi"}
